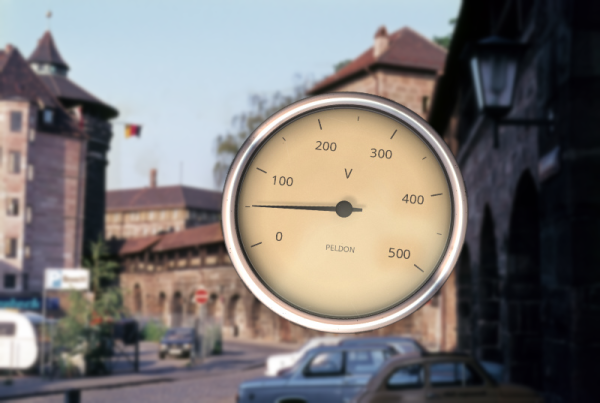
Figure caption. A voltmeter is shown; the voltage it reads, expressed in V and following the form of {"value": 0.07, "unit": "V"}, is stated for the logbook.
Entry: {"value": 50, "unit": "V"}
